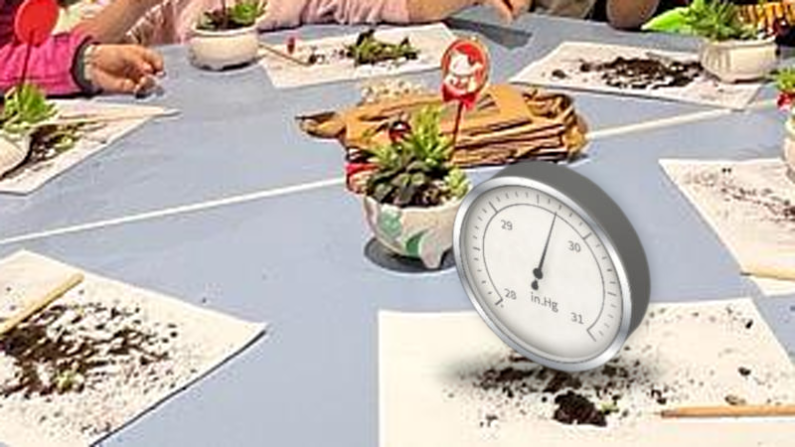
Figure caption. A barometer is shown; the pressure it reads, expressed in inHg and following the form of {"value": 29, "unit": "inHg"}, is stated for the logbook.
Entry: {"value": 29.7, "unit": "inHg"}
